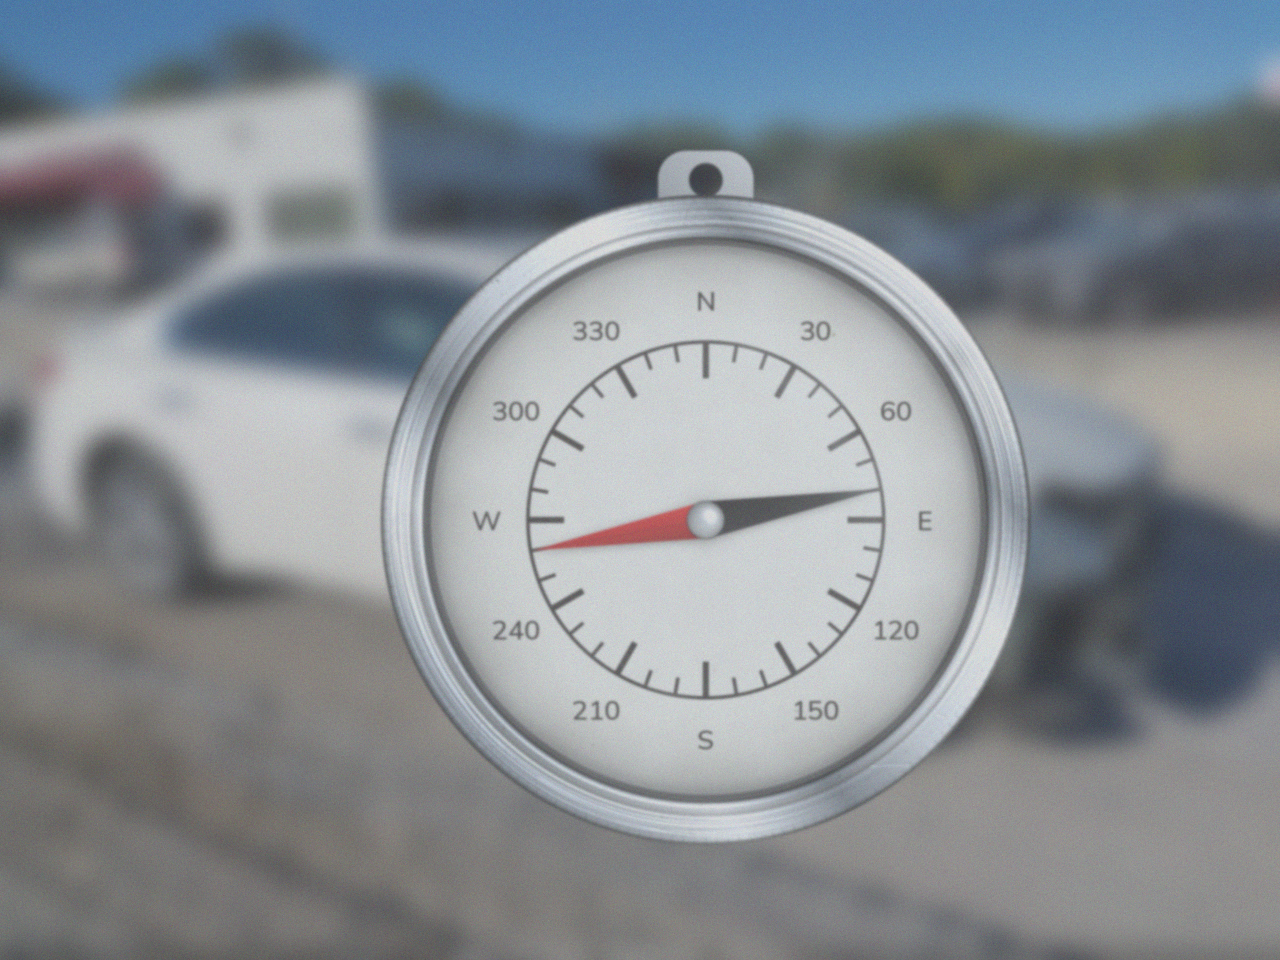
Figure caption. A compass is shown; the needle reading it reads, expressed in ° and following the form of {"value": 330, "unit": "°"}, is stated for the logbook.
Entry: {"value": 260, "unit": "°"}
